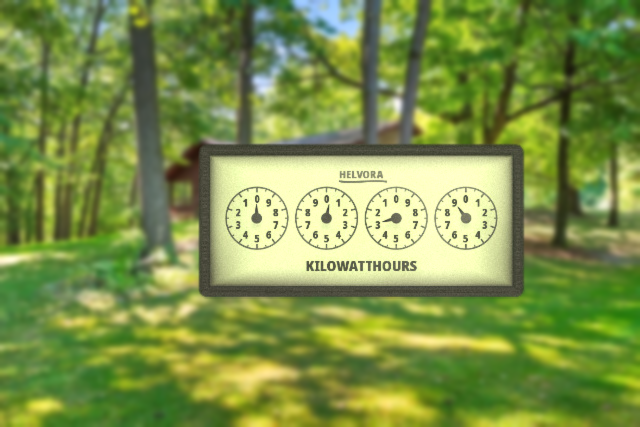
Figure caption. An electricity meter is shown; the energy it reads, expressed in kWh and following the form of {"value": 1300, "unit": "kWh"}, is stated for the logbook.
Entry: {"value": 29, "unit": "kWh"}
